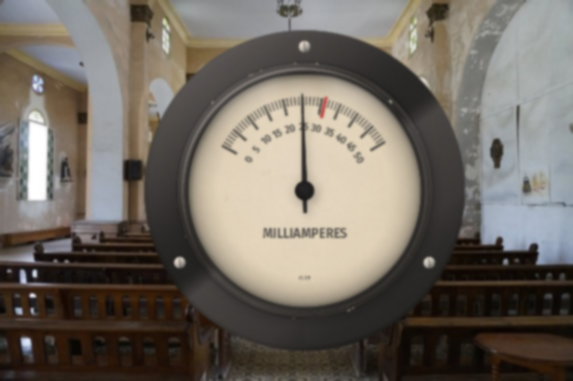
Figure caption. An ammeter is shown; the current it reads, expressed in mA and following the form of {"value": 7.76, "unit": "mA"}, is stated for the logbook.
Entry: {"value": 25, "unit": "mA"}
